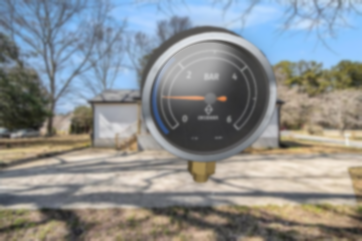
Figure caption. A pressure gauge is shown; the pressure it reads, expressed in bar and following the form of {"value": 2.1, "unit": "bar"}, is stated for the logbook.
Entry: {"value": 1, "unit": "bar"}
